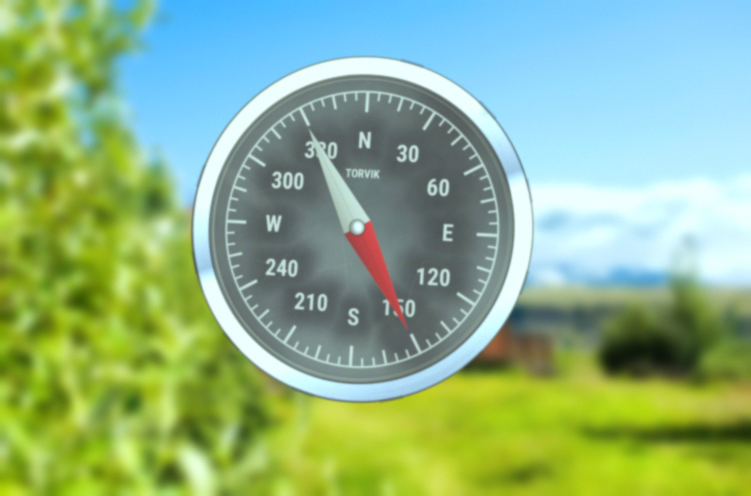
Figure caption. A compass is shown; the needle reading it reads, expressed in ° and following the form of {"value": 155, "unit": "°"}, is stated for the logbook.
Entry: {"value": 150, "unit": "°"}
